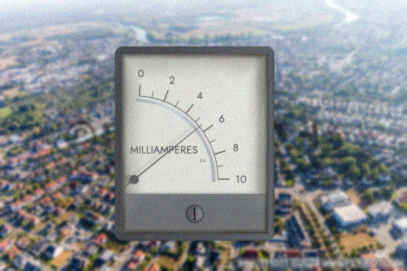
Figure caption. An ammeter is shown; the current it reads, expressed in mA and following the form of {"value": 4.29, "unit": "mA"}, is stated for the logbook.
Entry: {"value": 5.5, "unit": "mA"}
